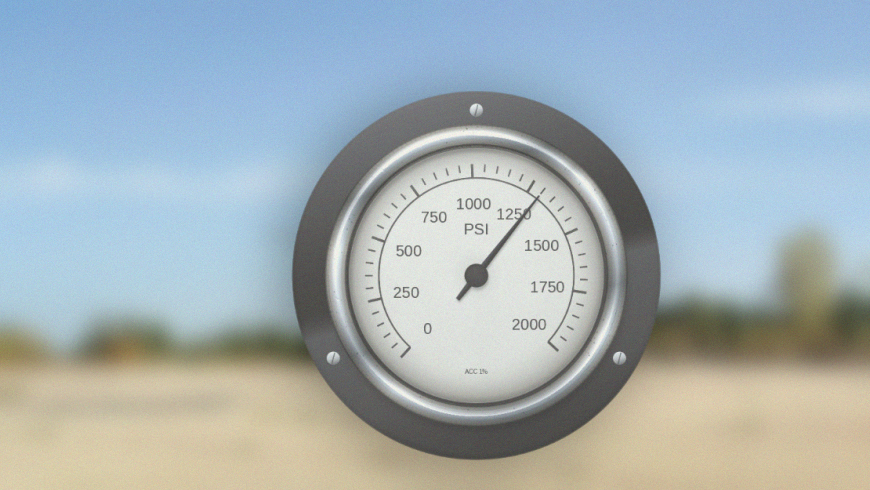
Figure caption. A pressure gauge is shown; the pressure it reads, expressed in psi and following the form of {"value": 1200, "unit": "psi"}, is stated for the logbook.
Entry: {"value": 1300, "unit": "psi"}
